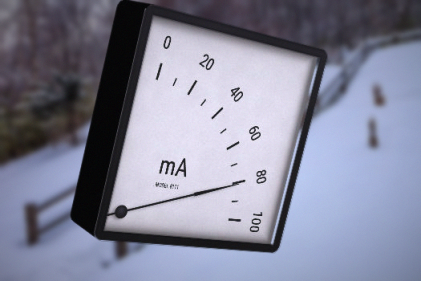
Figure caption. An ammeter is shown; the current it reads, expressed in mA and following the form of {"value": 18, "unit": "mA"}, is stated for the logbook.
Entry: {"value": 80, "unit": "mA"}
